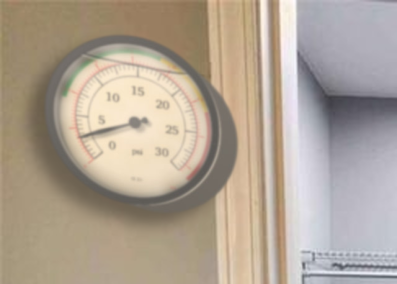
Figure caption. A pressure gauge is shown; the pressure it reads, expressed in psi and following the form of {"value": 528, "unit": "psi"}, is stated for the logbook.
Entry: {"value": 2.5, "unit": "psi"}
